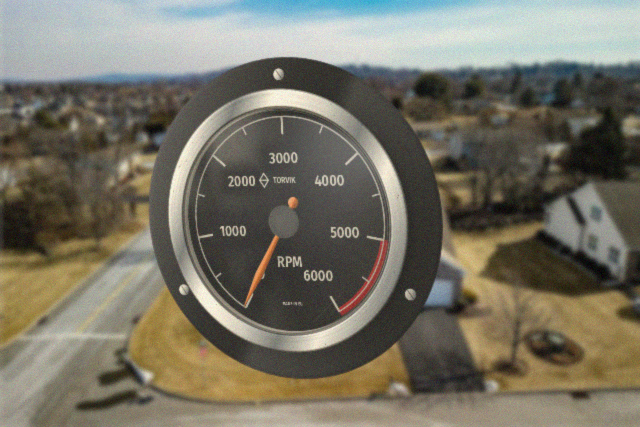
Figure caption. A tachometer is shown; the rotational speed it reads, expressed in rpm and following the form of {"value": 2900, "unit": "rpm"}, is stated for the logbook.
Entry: {"value": 0, "unit": "rpm"}
